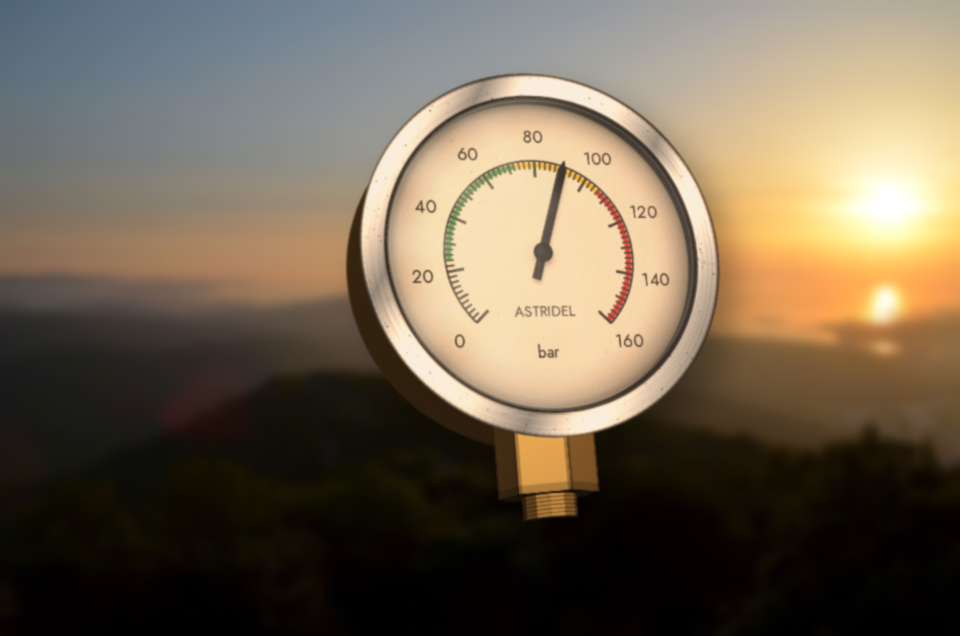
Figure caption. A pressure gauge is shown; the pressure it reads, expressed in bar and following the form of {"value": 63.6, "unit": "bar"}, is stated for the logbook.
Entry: {"value": 90, "unit": "bar"}
